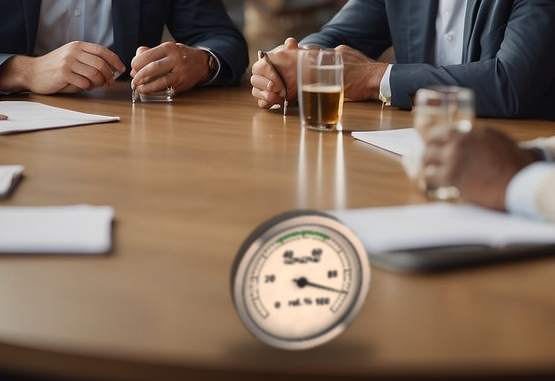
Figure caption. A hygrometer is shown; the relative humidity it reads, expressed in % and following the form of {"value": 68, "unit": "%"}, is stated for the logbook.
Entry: {"value": 90, "unit": "%"}
